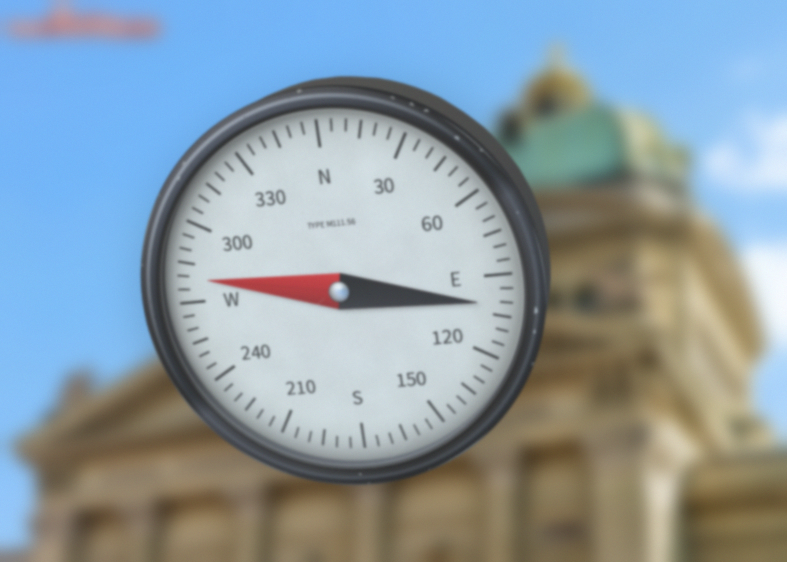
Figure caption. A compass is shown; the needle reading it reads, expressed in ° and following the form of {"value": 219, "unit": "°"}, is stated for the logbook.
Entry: {"value": 280, "unit": "°"}
